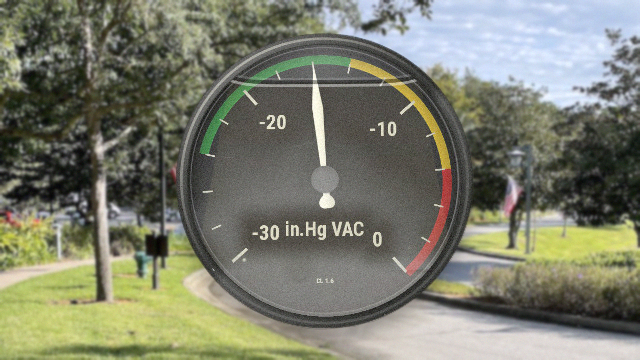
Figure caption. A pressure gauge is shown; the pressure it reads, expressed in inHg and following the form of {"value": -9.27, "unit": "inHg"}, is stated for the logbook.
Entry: {"value": -16, "unit": "inHg"}
